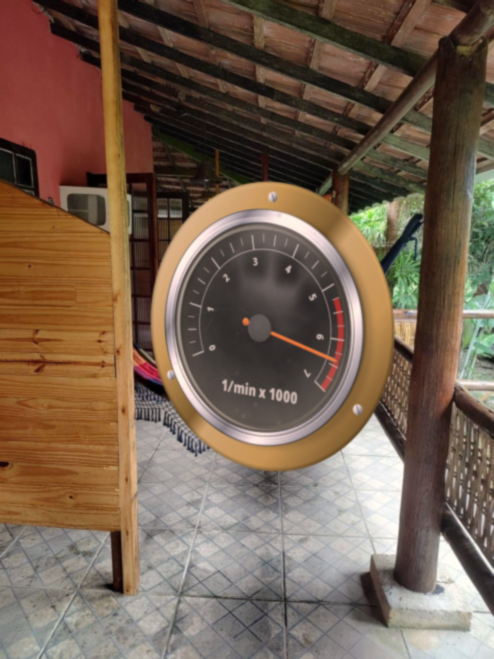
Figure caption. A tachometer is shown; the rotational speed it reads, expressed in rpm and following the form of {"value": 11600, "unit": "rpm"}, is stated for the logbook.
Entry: {"value": 6375, "unit": "rpm"}
